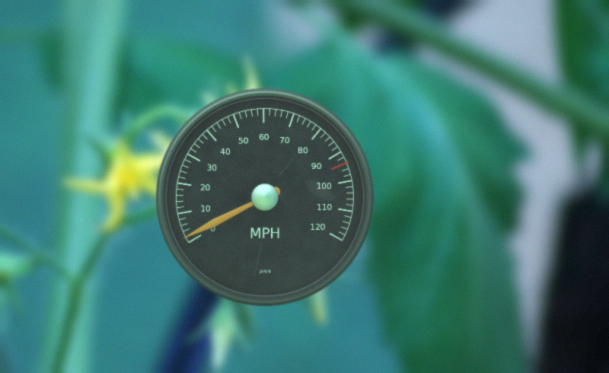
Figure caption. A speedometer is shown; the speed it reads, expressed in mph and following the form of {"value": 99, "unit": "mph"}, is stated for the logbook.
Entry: {"value": 2, "unit": "mph"}
